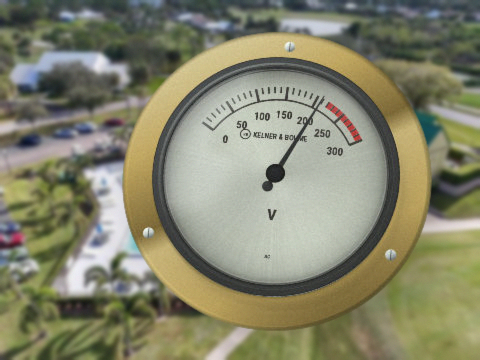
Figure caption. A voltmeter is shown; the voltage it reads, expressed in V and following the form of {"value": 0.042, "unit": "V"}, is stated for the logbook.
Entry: {"value": 210, "unit": "V"}
